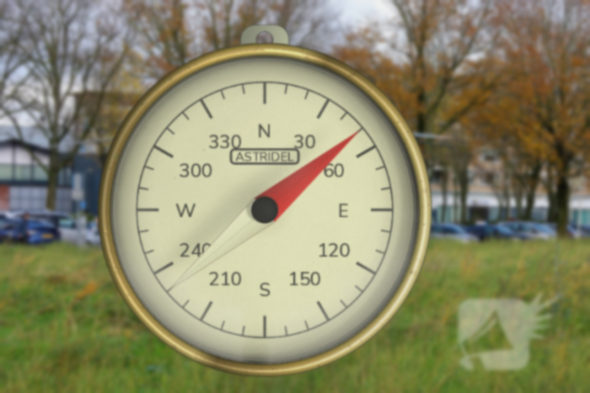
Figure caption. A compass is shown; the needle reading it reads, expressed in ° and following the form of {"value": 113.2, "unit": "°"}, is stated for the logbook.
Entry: {"value": 50, "unit": "°"}
